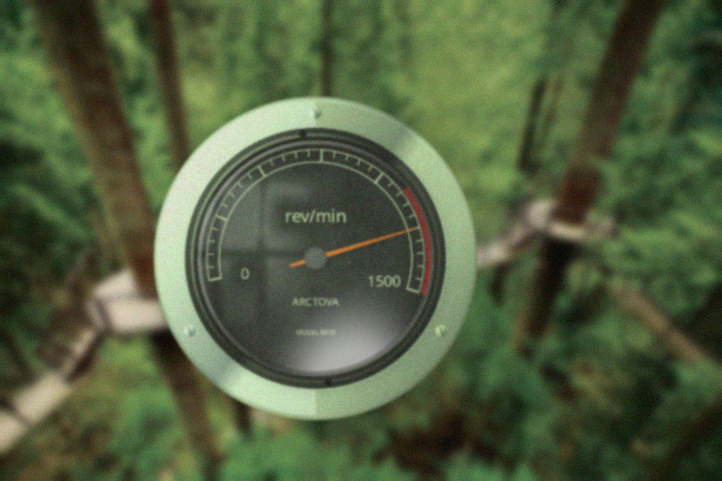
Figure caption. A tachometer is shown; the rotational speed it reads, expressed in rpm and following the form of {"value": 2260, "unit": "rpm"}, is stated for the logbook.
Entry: {"value": 1250, "unit": "rpm"}
